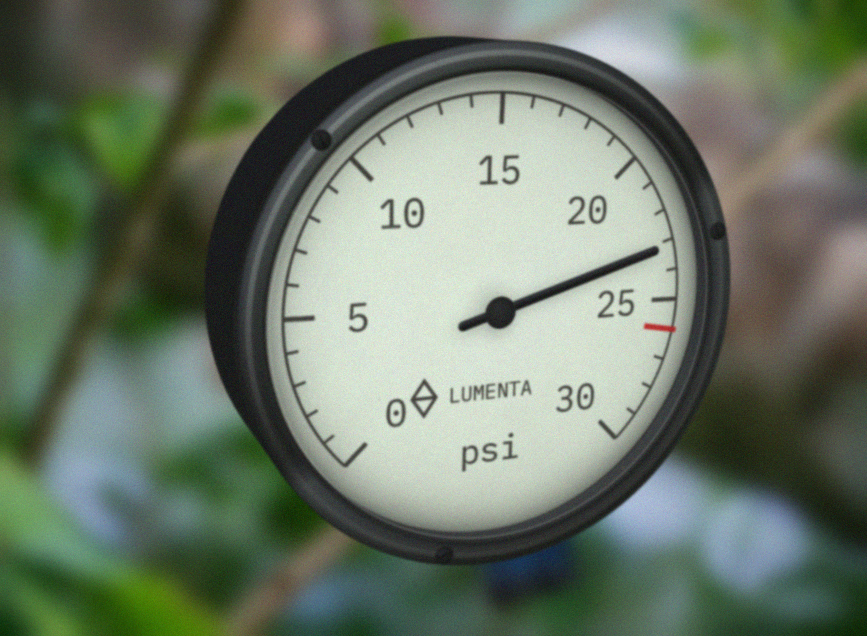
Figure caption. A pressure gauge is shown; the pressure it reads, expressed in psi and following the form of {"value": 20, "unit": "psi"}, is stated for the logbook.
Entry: {"value": 23, "unit": "psi"}
